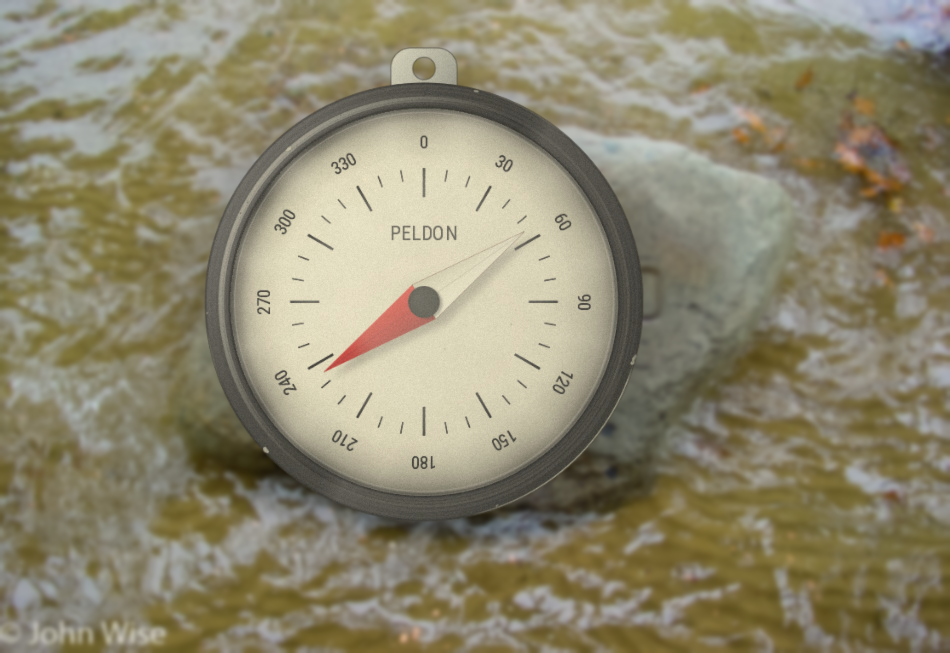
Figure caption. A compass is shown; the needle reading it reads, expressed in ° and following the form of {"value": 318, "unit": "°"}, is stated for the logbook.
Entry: {"value": 235, "unit": "°"}
